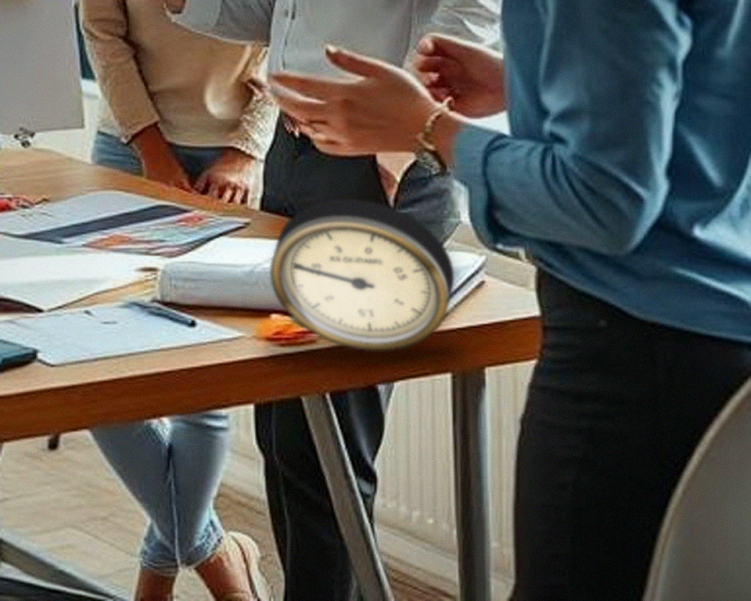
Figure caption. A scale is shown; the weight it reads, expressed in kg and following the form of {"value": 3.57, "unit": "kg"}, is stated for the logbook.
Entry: {"value": 2.5, "unit": "kg"}
